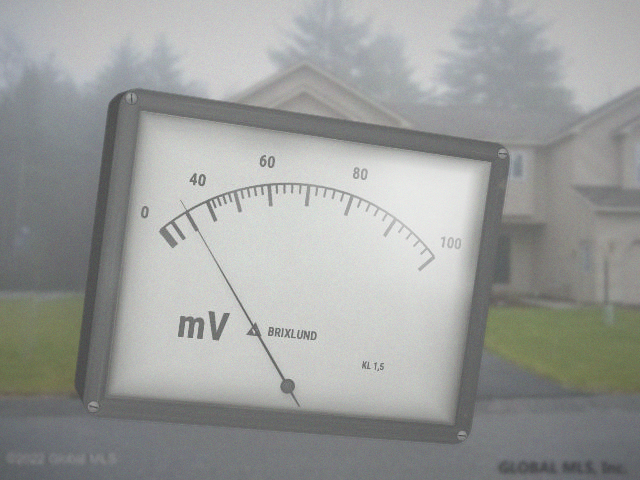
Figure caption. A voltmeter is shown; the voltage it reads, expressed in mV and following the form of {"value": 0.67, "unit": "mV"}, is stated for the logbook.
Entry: {"value": 30, "unit": "mV"}
